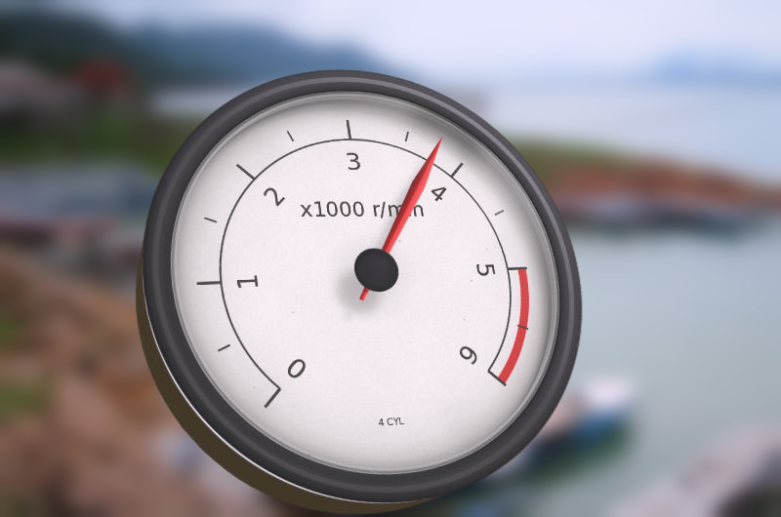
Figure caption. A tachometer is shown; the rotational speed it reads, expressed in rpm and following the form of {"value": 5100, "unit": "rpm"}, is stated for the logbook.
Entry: {"value": 3750, "unit": "rpm"}
